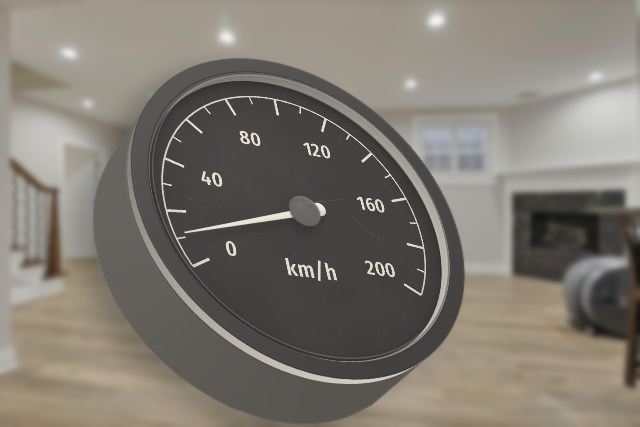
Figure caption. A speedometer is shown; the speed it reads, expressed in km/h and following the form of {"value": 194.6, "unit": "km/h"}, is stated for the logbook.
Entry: {"value": 10, "unit": "km/h"}
